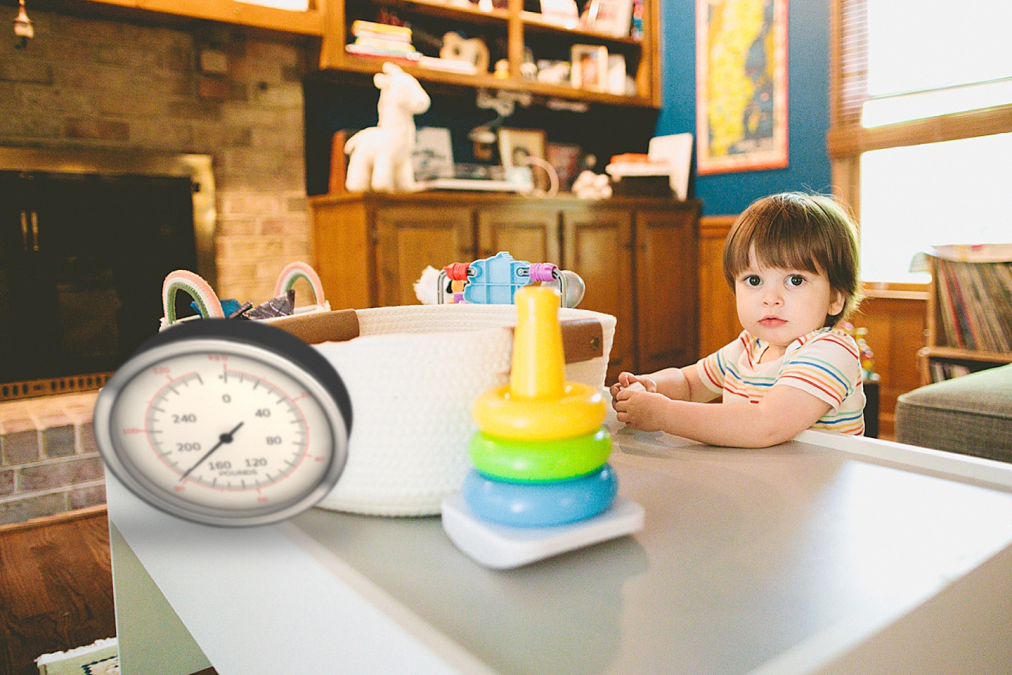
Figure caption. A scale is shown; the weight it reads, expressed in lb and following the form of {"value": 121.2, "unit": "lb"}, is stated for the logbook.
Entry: {"value": 180, "unit": "lb"}
